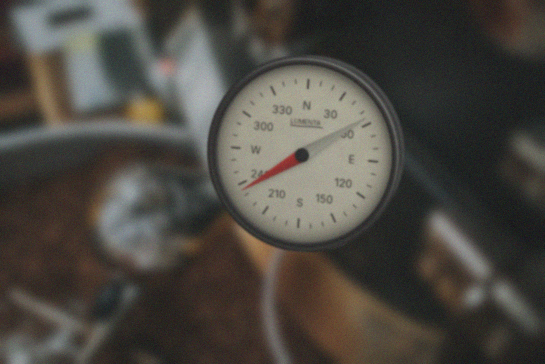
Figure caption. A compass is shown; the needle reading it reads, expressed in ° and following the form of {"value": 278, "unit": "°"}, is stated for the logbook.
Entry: {"value": 235, "unit": "°"}
